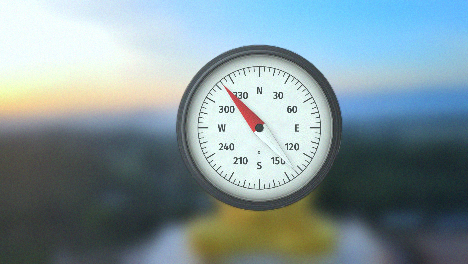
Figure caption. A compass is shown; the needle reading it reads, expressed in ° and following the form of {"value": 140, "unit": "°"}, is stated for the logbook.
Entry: {"value": 320, "unit": "°"}
